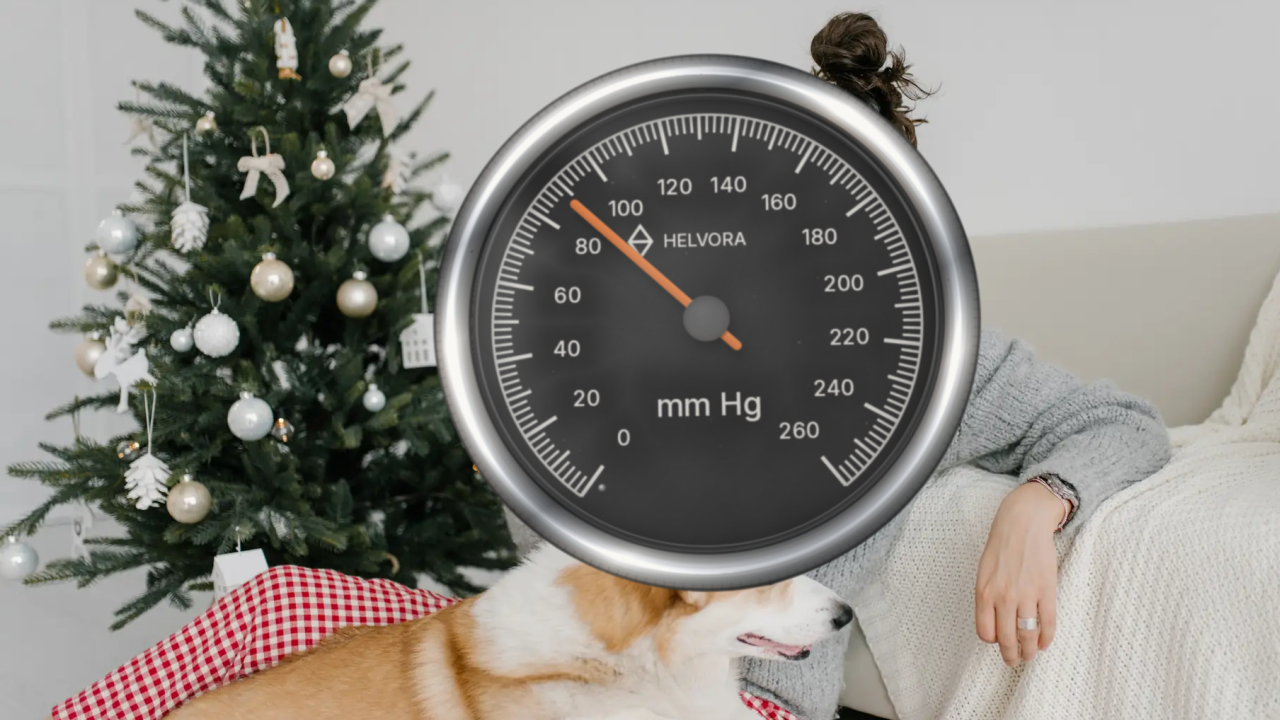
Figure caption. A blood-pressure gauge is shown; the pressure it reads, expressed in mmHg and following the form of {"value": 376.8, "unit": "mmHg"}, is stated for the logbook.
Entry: {"value": 88, "unit": "mmHg"}
